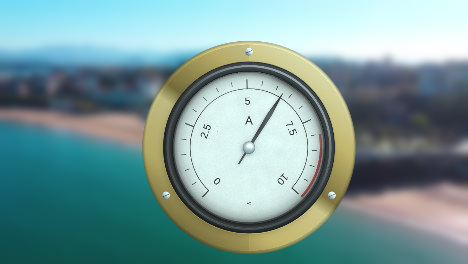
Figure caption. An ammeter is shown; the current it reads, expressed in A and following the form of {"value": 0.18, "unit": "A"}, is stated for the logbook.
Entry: {"value": 6.25, "unit": "A"}
